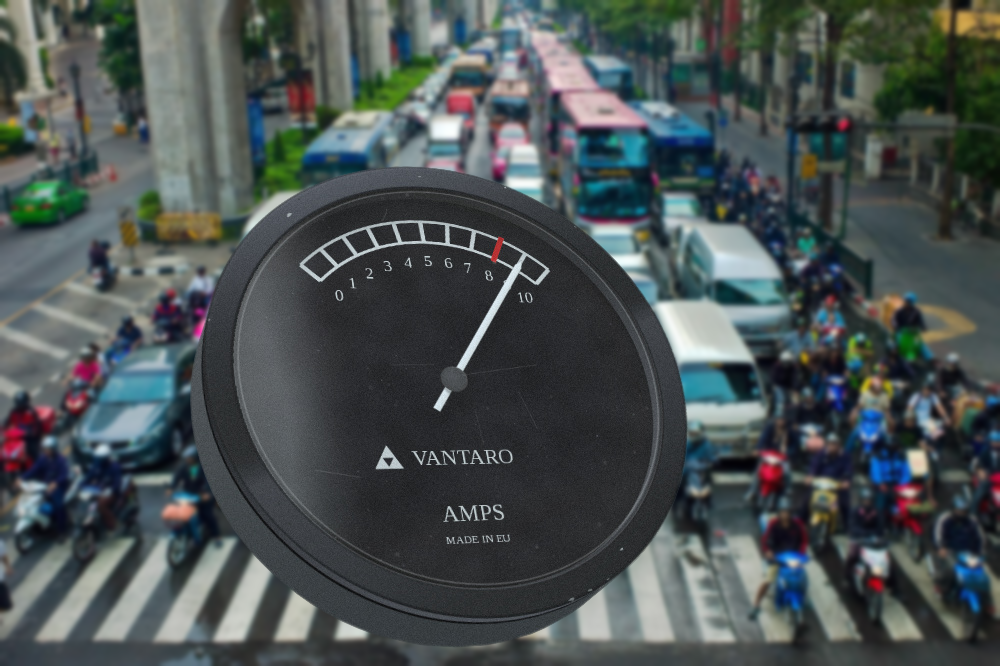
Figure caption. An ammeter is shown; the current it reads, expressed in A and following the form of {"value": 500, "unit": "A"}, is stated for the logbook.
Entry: {"value": 9, "unit": "A"}
